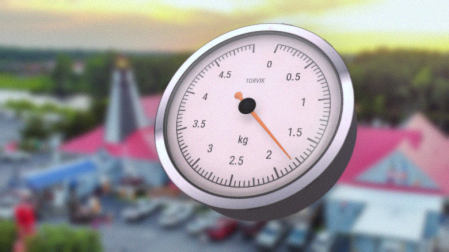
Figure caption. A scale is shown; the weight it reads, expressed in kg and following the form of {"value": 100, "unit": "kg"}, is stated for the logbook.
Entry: {"value": 1.8, "unit": "kg"}
